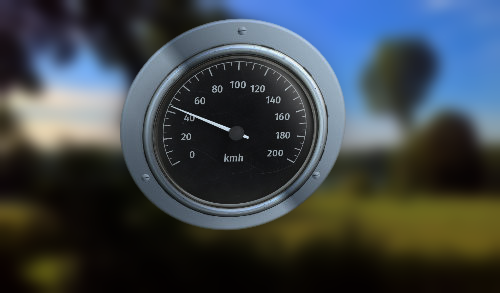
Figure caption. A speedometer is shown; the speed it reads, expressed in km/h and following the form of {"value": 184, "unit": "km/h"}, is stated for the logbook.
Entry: {"value": 45, "unit": "km/h"}
